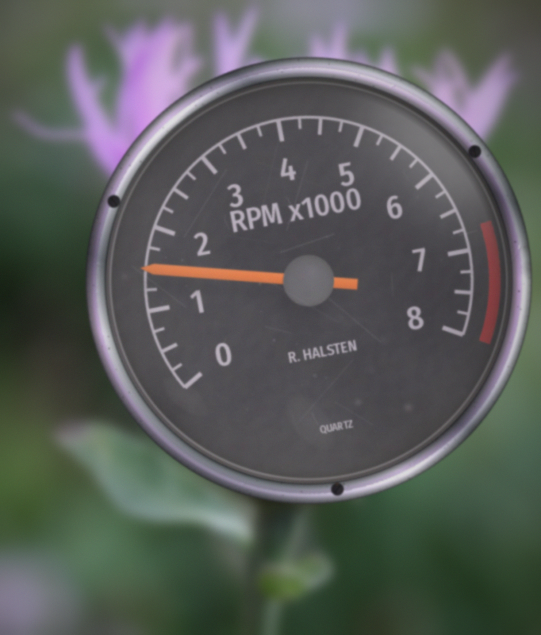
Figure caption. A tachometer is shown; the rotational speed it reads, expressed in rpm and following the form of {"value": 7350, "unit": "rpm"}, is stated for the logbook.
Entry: {"value": 1500, "unit": "rpm"}
